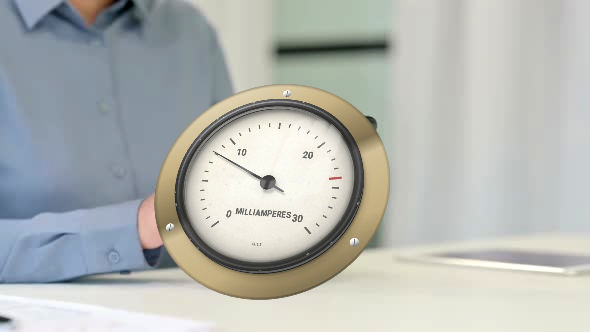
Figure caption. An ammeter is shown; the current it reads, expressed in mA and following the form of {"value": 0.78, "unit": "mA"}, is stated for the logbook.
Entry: {"value": 8, "unit": "mA"}
